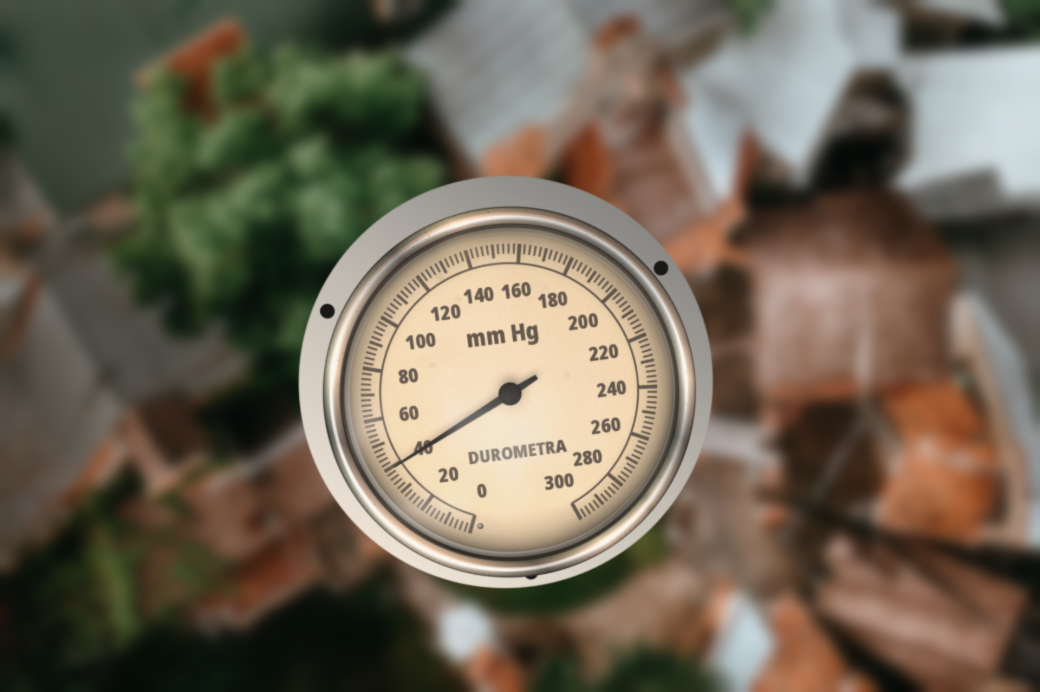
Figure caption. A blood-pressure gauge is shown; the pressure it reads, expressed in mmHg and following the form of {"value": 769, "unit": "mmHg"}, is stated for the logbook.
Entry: {"value": 40, "unit": "mmHg"}
